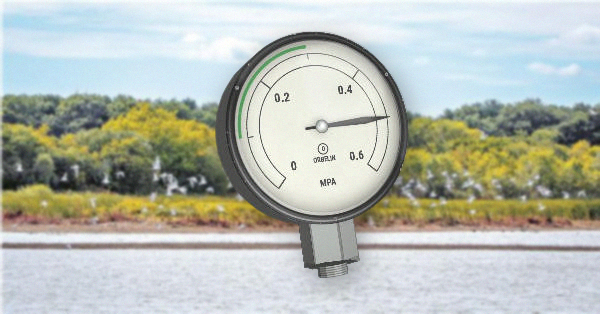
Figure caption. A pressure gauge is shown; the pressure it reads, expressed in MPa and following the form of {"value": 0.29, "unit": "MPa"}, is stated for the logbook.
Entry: {"value": 0.5, "unit": "MPa"}
